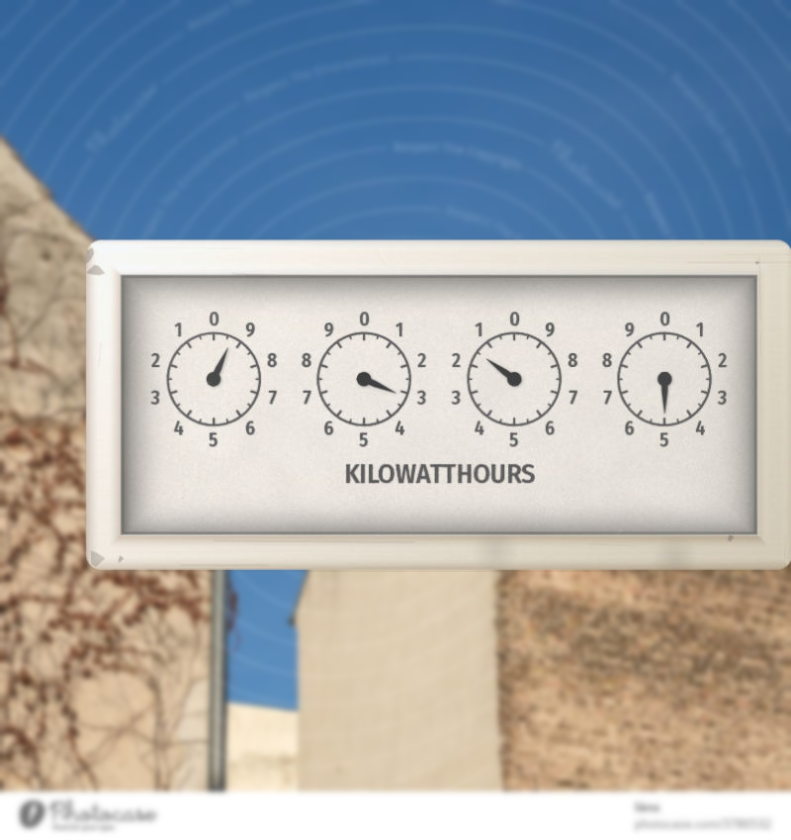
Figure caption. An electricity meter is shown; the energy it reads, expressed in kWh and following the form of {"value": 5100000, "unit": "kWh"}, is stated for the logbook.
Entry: {"value": 9315, "unit": "kWh"}
